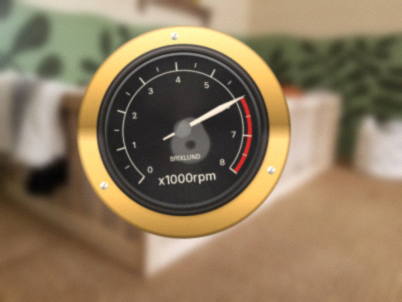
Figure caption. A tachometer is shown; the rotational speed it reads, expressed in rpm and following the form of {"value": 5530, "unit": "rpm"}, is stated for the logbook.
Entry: {"value": 6000, "unit": "rpm"}
